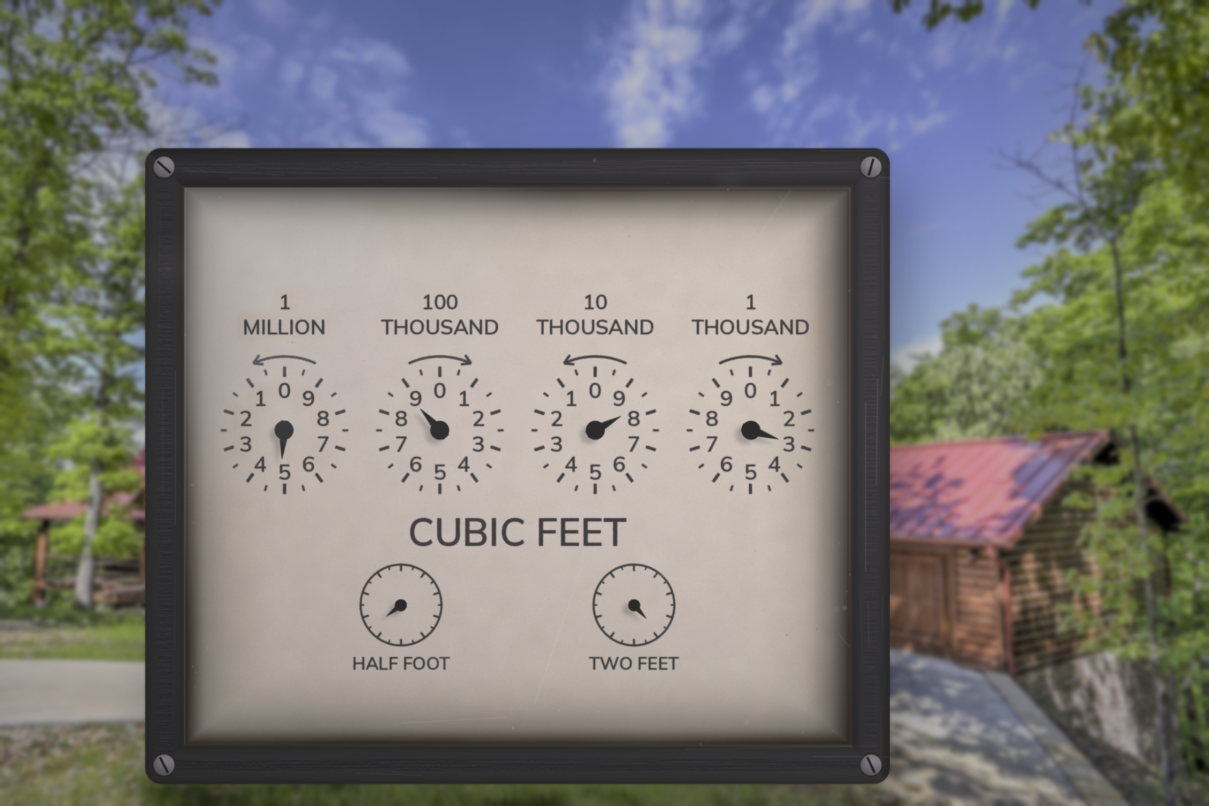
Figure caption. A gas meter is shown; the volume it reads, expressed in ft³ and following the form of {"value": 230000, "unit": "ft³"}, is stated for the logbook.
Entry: {"value": 488300, "unit": "ft³"}
